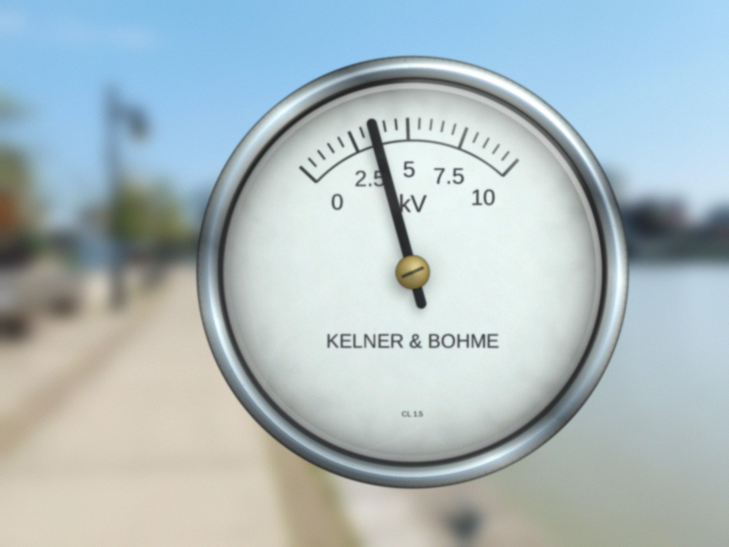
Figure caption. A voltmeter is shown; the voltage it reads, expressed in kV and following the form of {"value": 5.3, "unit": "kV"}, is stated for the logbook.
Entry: {"value": 3.5, "unit": "kV"}
